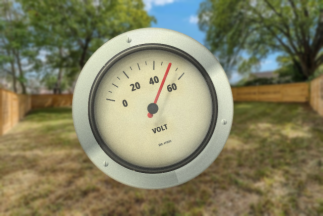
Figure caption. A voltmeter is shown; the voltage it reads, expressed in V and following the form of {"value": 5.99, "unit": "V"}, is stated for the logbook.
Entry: {"value": 50, "unit": "V"}
